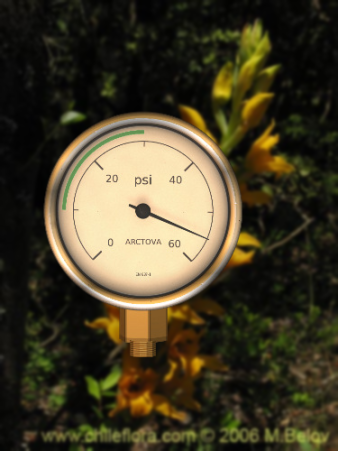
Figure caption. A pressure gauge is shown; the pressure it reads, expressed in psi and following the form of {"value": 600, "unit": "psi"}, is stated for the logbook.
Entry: {"value": 55, "unit": "psi"}
